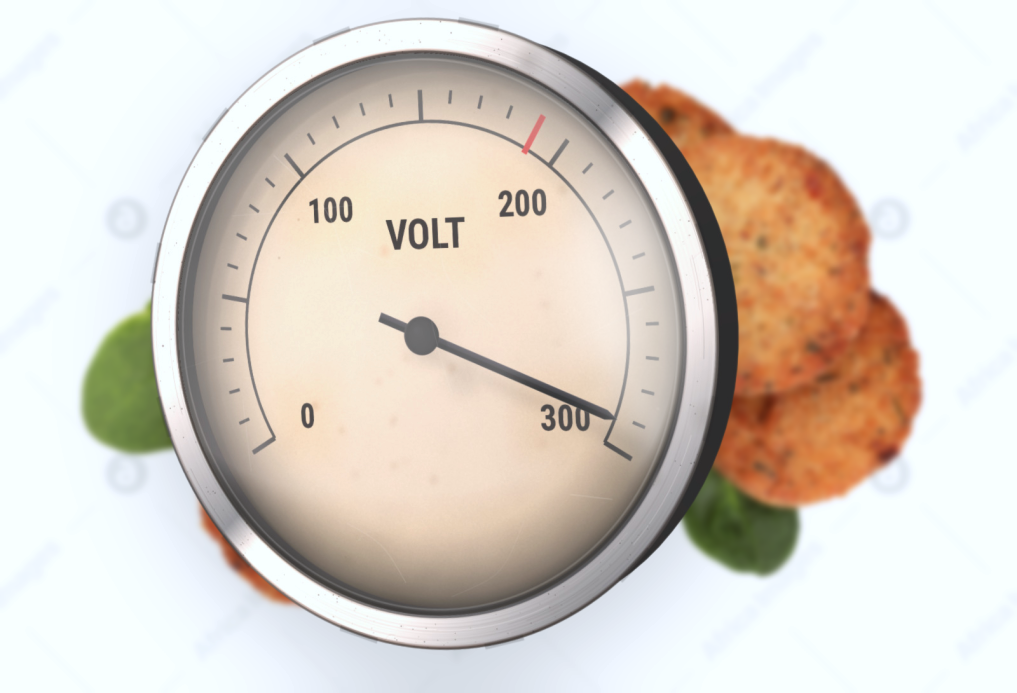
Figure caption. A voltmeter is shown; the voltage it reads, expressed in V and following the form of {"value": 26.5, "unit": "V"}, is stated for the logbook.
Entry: {"value": 290, "unit": "V"}
